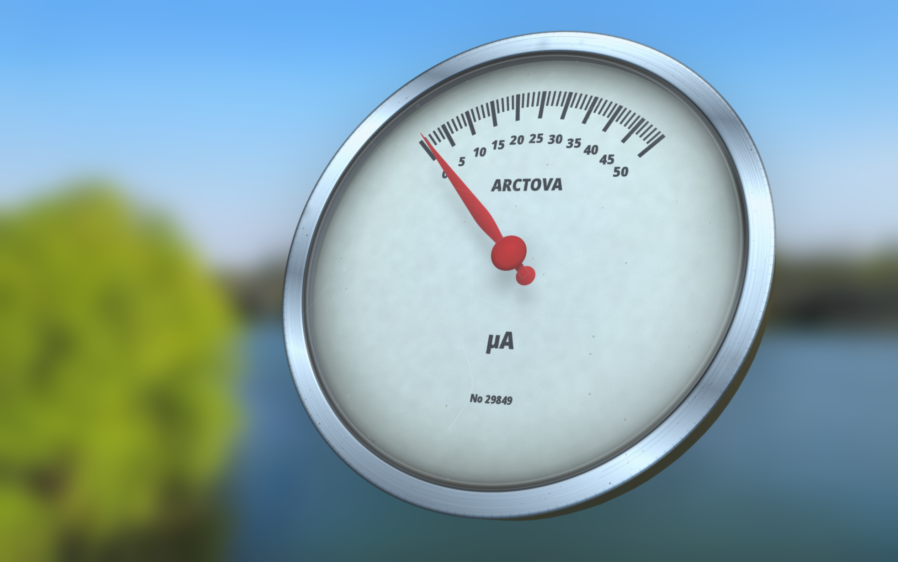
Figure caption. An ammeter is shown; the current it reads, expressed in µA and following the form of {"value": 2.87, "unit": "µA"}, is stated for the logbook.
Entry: {"value": 1, "unit": "µA"}
